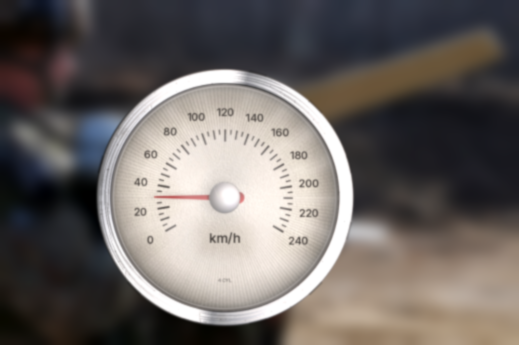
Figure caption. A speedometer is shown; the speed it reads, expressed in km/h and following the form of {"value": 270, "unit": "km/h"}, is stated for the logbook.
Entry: {"value": 30, "unit": "km/h"}
